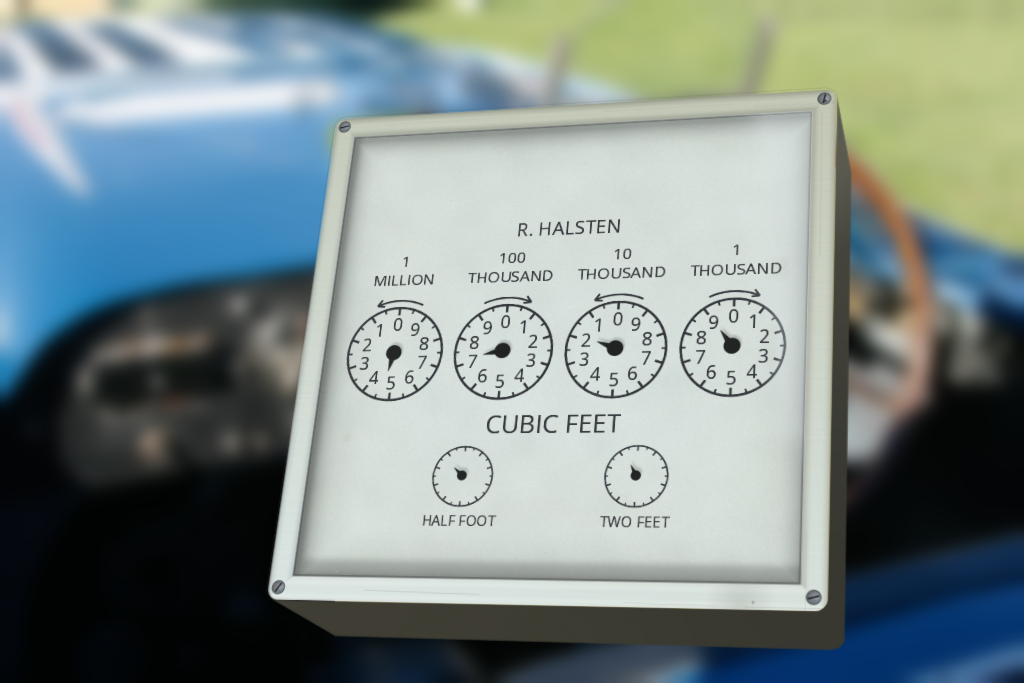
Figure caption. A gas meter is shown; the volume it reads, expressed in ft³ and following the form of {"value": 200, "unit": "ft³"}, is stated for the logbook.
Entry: {"value": 471900, "unit": "ft³"}
